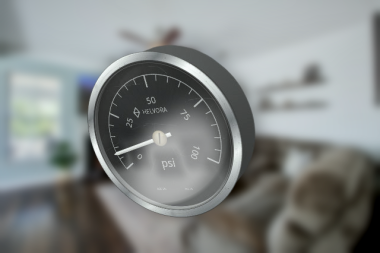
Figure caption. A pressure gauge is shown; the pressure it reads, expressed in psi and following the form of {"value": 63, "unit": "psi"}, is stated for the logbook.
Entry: {"value": 7.5, "unit": "psi"}
